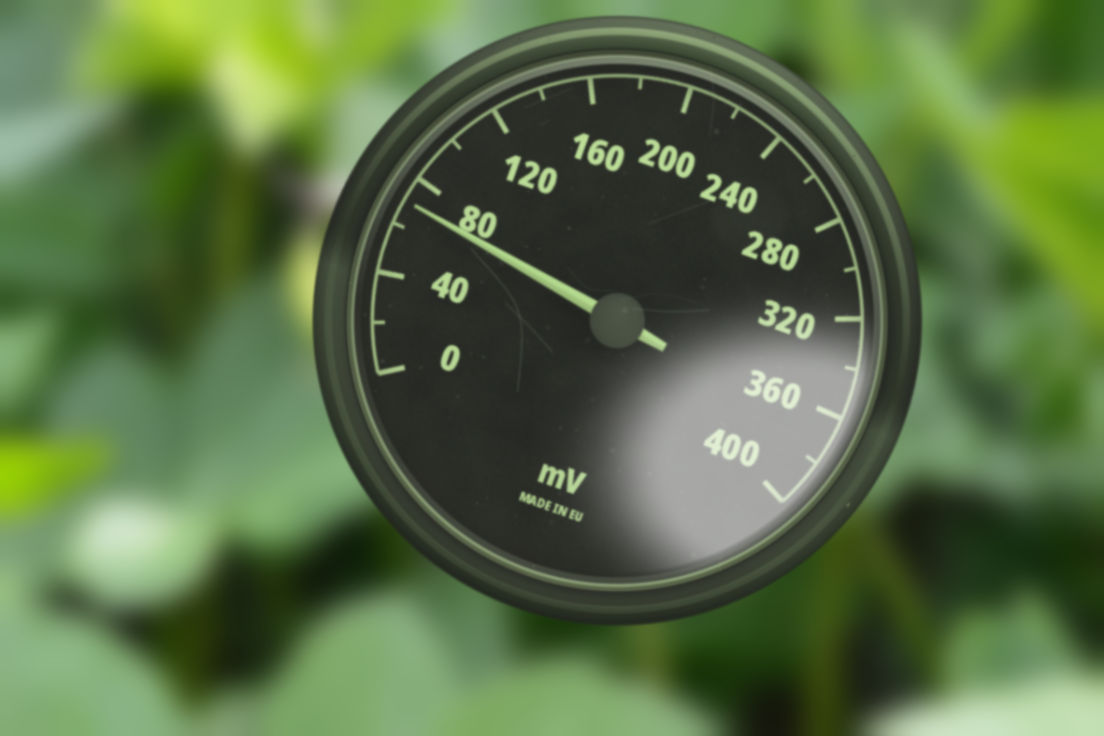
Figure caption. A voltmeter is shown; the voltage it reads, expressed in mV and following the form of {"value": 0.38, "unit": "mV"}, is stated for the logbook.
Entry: {"value": 70, "unit": "mV"}
